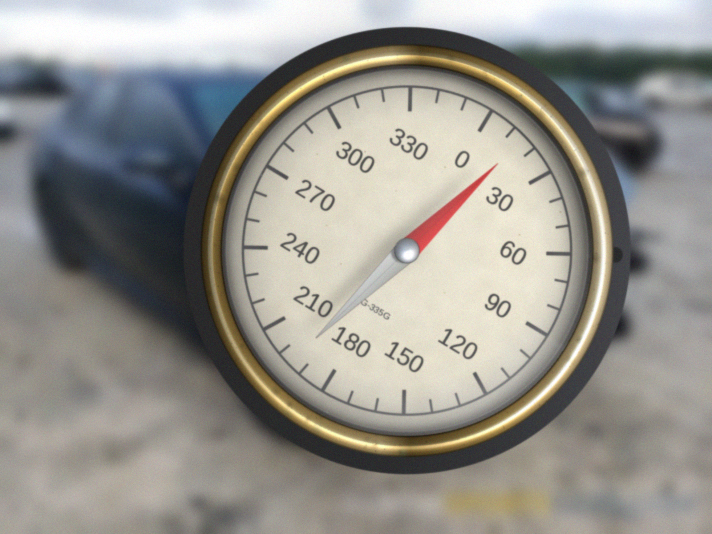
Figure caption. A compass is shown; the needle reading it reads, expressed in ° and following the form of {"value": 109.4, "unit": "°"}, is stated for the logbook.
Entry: {"value": 15, "unit": "°"}
